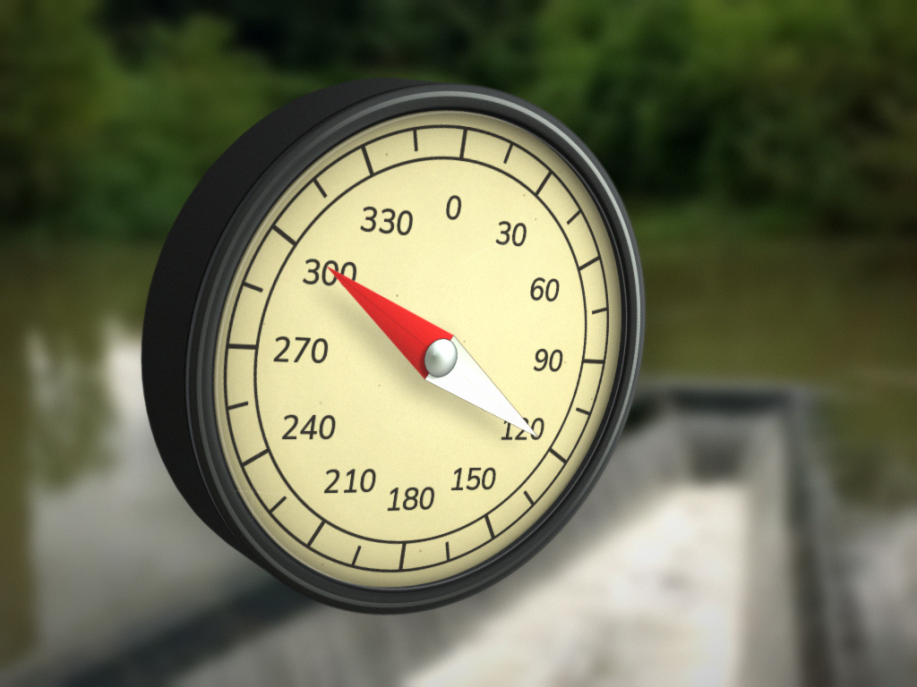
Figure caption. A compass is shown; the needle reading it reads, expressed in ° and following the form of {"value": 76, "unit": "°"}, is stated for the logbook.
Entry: {"value": 300, "unit": "°"}
